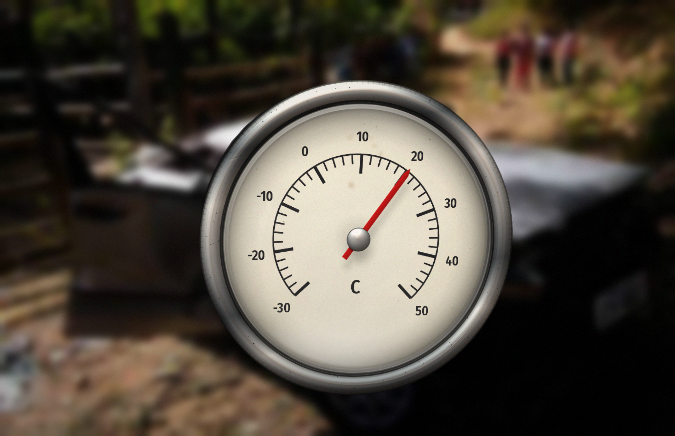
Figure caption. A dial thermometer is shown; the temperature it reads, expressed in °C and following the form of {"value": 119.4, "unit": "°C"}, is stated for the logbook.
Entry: {"value": 20, "unit": "°C"}
